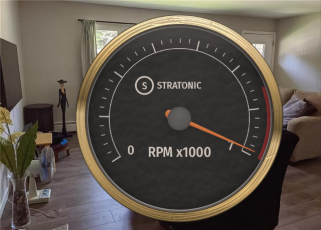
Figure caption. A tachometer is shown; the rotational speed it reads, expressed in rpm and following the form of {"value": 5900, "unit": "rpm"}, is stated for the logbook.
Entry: {"value": 6900, "unit": "rpm"}
